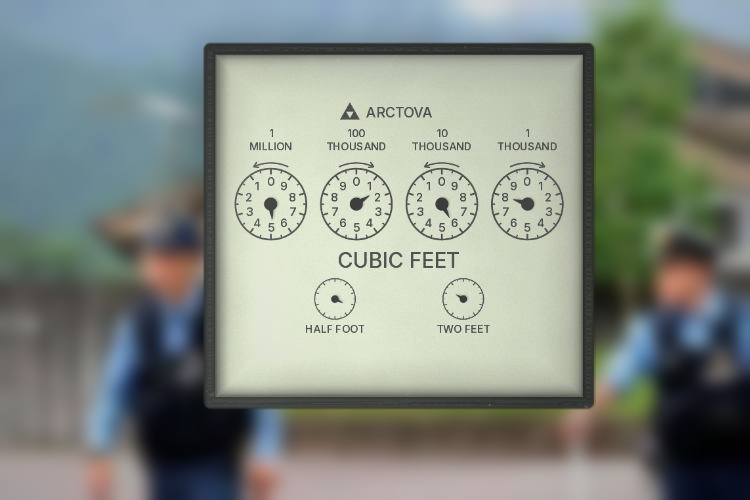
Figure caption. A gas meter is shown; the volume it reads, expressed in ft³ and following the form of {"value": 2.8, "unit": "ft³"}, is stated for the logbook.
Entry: {"value": 515800, "unit": "ft³"}
